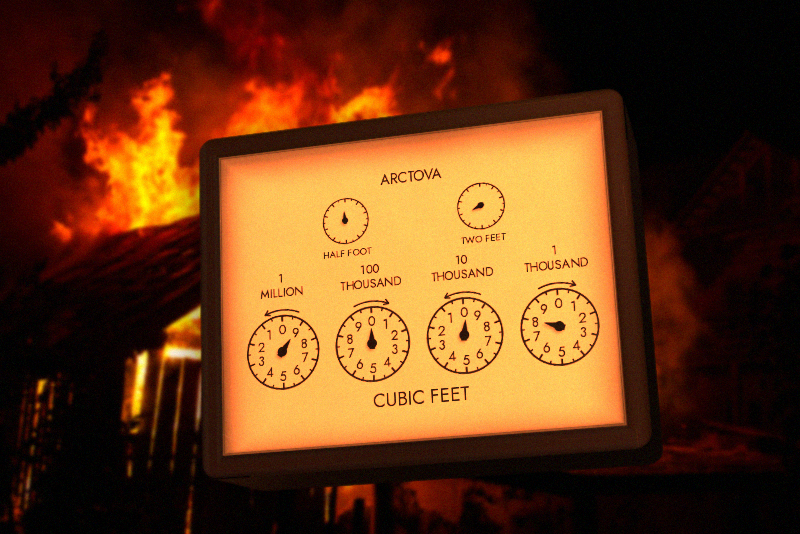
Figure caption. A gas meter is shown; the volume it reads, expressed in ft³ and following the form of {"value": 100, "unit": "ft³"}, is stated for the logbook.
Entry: {"value": 899800, "unit": "ft³"}
